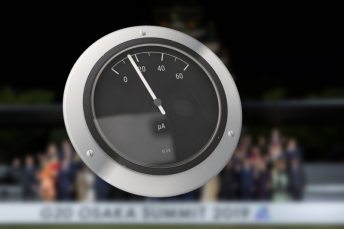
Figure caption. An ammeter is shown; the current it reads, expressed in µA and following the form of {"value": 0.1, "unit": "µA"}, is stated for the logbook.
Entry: {"value": 15, "unit": "µA"}
